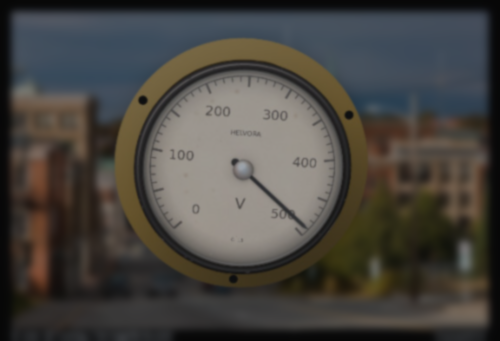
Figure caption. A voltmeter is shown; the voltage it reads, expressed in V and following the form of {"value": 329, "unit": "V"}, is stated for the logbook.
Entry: {"value": 490, "unit": "V"}
